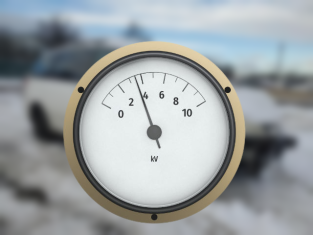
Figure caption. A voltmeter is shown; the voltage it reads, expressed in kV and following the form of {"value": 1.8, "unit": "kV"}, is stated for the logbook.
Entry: {"value": 3.5, "unit": "kV"}
